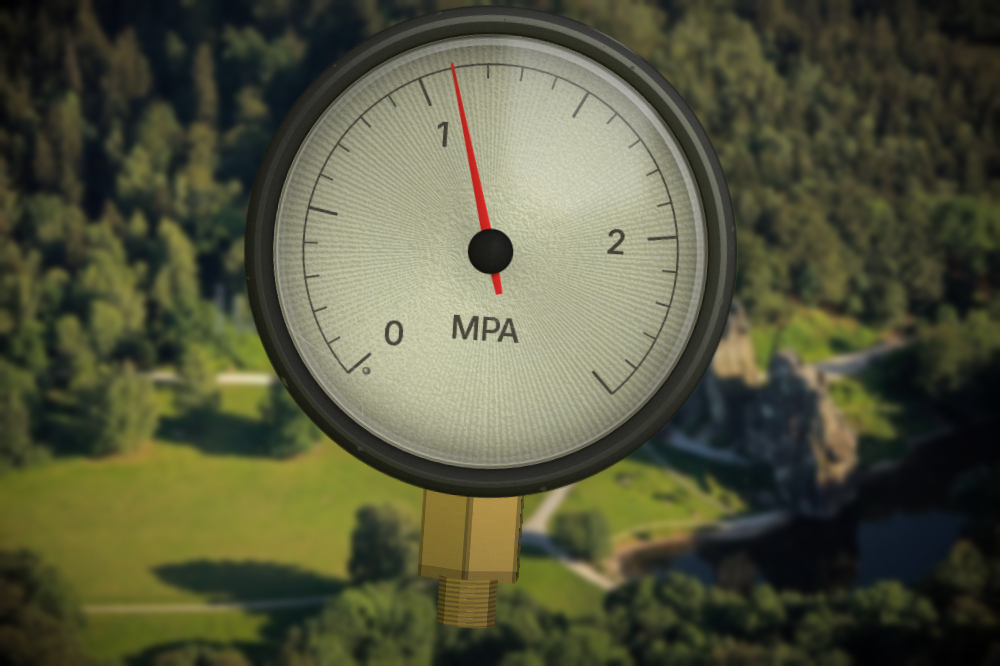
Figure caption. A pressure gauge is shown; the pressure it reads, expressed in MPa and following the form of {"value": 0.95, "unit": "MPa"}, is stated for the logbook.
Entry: {"value": 1.1, "unit": "MPa"}
